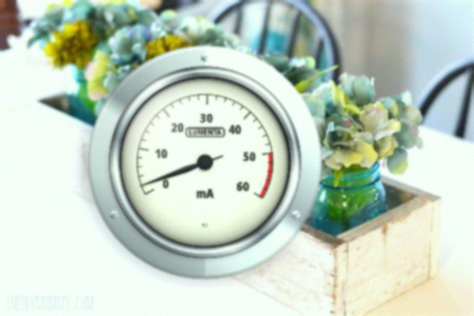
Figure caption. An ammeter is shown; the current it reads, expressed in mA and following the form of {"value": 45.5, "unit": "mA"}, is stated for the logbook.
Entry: {"value": 2, "unit": "mA"}
